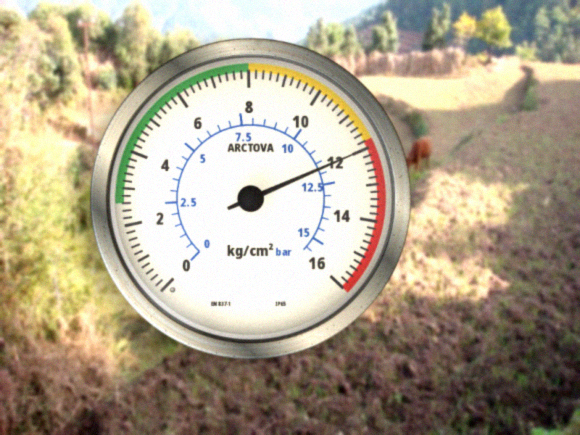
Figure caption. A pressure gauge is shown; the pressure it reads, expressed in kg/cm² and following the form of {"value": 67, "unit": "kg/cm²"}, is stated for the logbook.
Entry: {"value": 12, "unit": "kg/cm²"}
